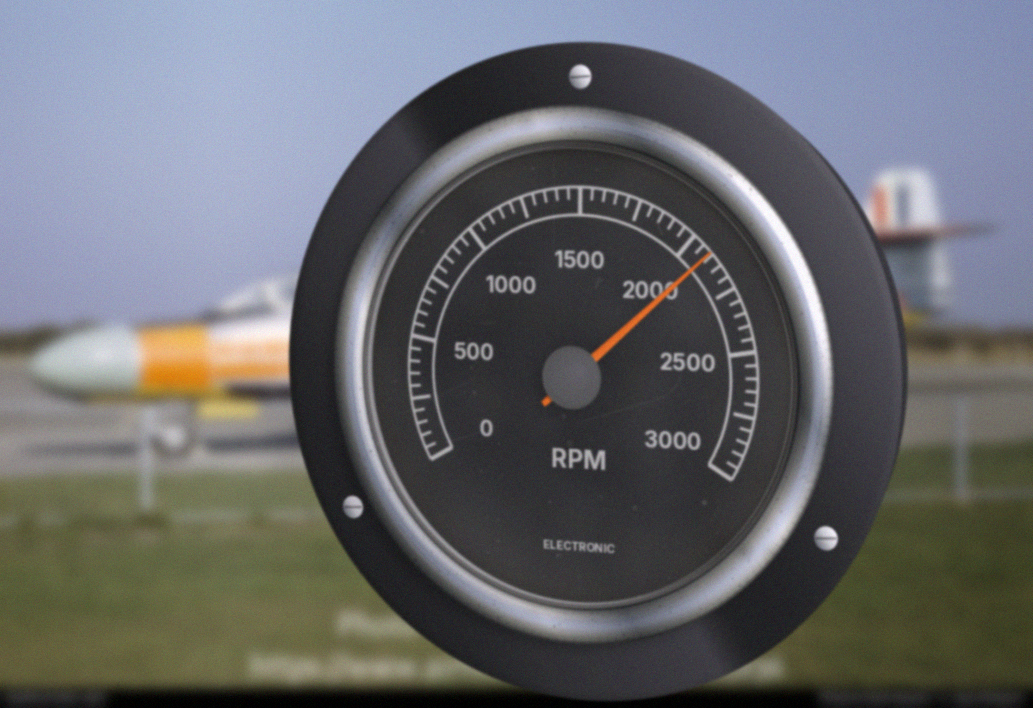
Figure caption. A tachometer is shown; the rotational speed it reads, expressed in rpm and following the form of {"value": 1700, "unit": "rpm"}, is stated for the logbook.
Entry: {"value": 2100, "unit": "rpm"}
